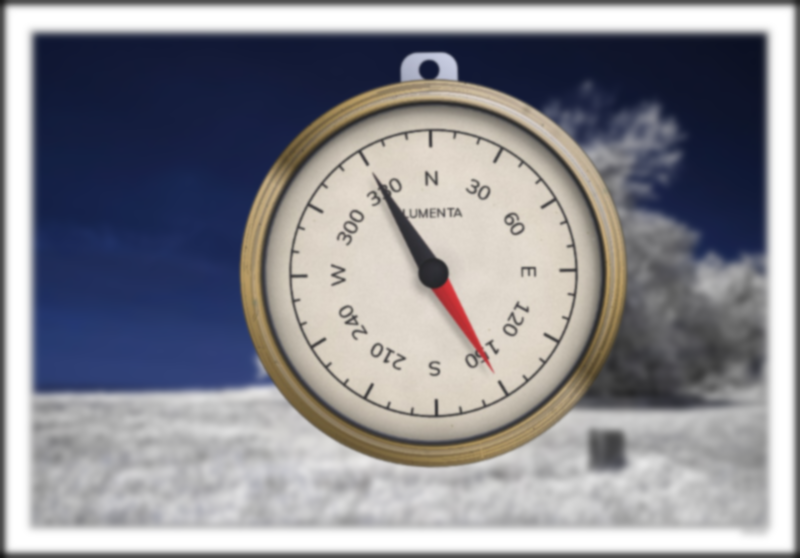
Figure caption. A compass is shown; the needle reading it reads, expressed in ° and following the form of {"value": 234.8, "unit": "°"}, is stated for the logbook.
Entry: {"value": 150, "unit": "°"}
